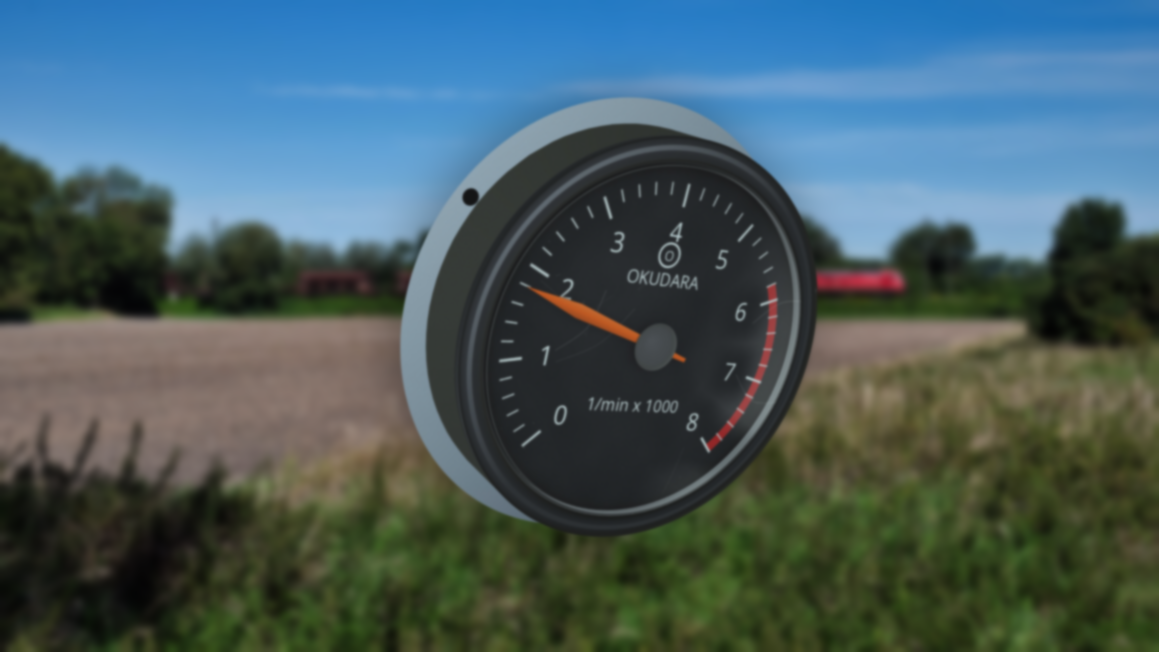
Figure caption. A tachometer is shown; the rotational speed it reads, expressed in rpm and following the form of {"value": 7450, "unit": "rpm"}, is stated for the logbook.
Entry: {"value": 1800, "unit": "rpm"}
